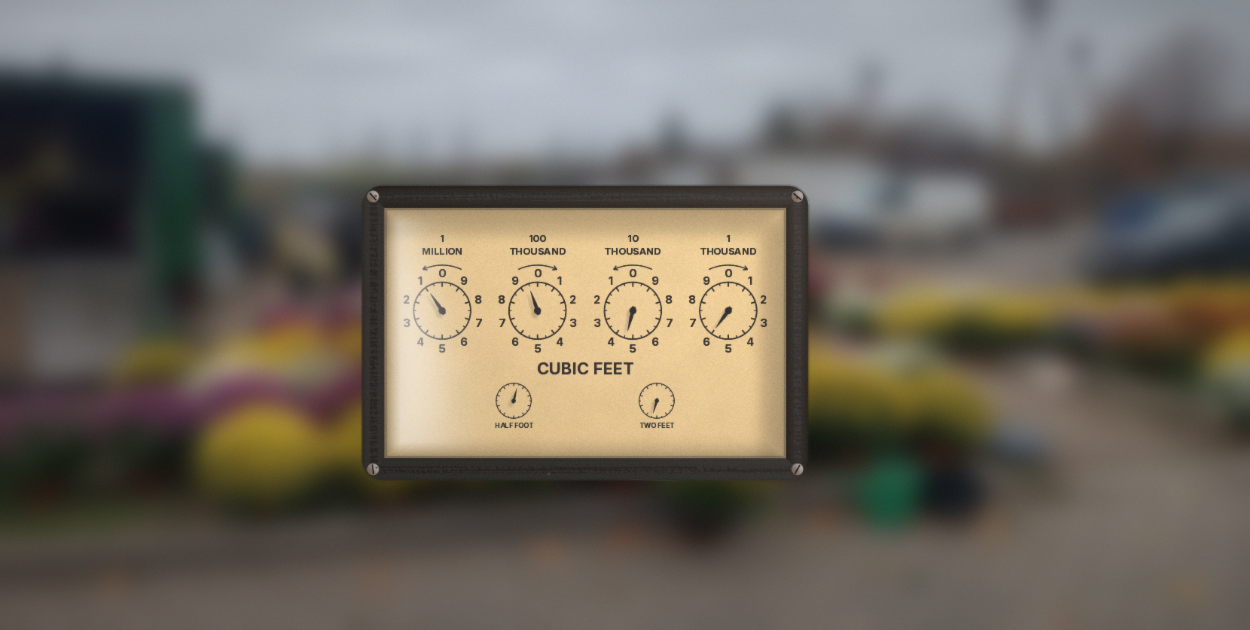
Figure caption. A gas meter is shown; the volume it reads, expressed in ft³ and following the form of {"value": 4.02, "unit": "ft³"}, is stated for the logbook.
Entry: {"value": 94600, "unit": "ft³"}
